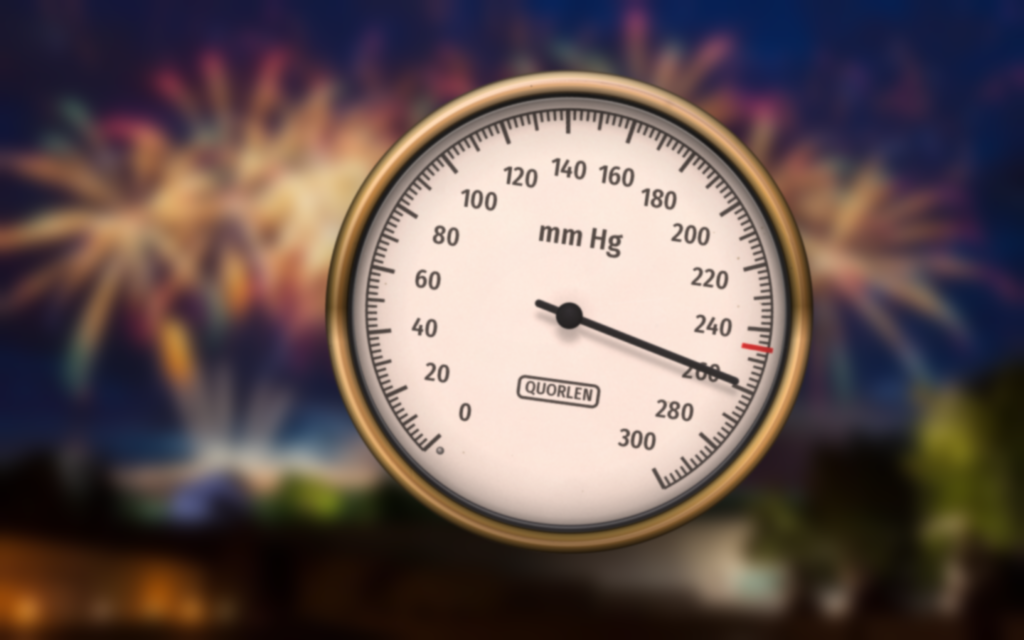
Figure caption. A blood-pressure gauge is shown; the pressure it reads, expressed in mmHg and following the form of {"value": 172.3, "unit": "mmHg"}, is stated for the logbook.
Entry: {"value": 258, "unit": "mmHg"}
